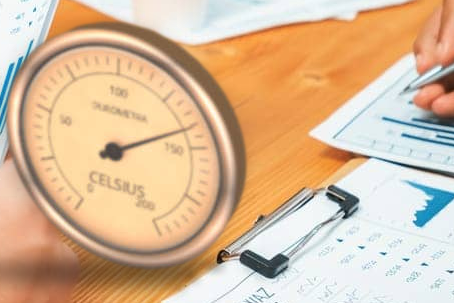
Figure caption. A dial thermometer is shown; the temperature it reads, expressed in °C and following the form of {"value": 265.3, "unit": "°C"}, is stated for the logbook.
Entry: {"value": 140, "unit": "°C"}
